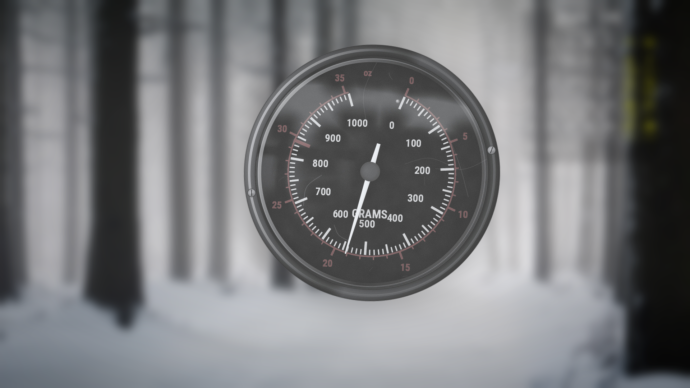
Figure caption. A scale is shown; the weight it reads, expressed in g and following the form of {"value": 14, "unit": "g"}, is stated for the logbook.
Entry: {"value": 540, "unit": "g"}
